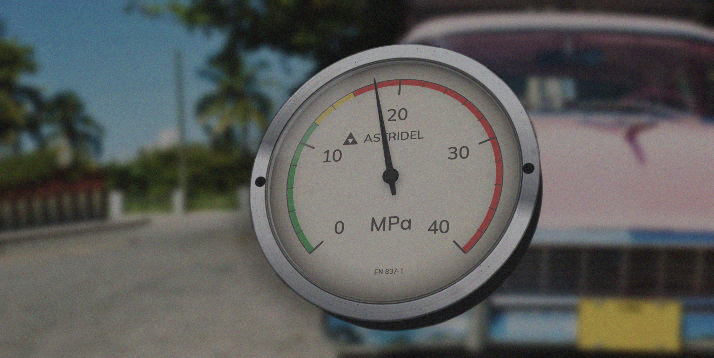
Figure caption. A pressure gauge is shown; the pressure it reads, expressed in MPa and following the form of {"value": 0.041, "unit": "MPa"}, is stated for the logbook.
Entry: {"value": 18, "unit": "MPa"}
